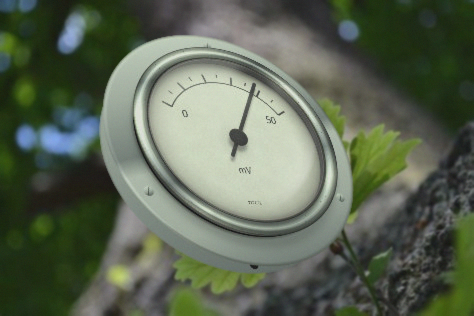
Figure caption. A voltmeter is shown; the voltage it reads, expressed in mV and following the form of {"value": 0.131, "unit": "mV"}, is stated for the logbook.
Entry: {"value": 37.5, "unit": "mV"}
